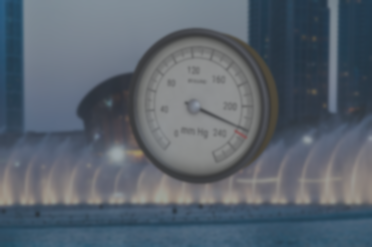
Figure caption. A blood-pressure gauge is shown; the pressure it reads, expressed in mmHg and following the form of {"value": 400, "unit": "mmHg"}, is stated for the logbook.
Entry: {"value": 220, "unit": "mmHg"}
